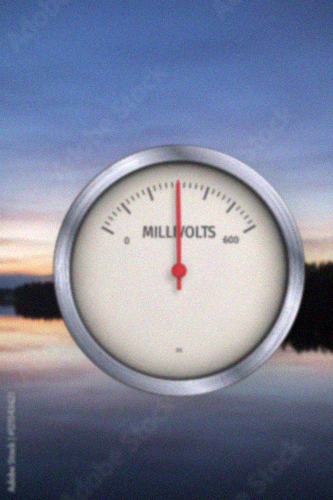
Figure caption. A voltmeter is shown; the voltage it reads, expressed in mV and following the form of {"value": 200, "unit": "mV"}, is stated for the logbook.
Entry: {"value": 300, "unit": "mV"}
